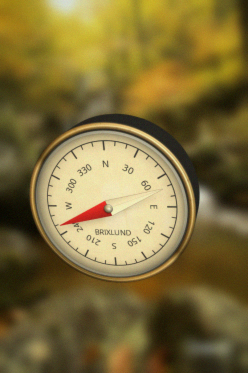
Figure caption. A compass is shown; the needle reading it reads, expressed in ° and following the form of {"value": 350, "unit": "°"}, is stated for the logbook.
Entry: {"value": 250, "unit": "°"}
